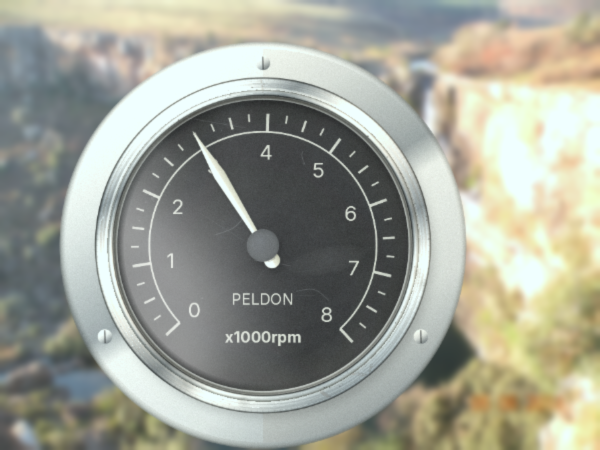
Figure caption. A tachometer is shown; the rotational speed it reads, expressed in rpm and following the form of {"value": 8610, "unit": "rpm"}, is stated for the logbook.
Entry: {"value": 3000, "unit": "rpm"}
